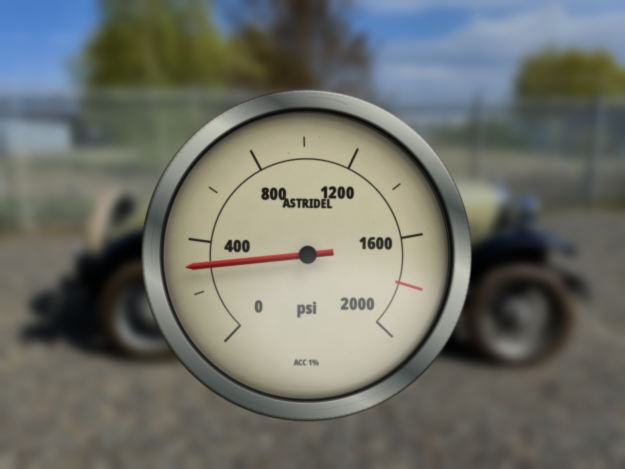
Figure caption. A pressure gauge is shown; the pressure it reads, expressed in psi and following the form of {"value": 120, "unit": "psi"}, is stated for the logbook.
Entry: {"value": 300, "unit": "psi"}
